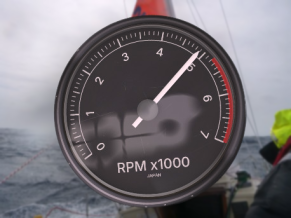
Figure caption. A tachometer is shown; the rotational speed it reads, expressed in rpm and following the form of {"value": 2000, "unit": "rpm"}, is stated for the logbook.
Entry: {"value": 4900, "unit": "rpm"}
